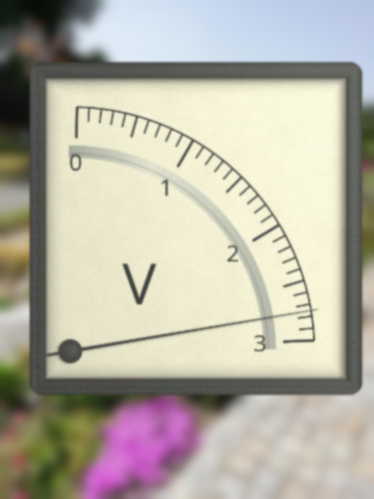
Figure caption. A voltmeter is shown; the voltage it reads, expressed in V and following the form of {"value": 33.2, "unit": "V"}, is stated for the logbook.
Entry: {"value": 2.75, "unit": "V"}
